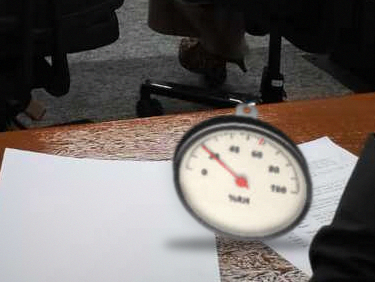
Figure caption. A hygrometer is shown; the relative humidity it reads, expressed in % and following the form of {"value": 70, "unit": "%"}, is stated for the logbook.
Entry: {"value": 20, "unit": "%"}
